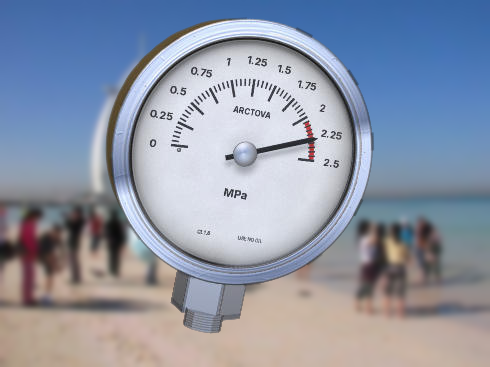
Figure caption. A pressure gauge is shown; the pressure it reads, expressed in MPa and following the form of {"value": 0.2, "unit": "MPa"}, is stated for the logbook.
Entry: {"value": 2.25, "unit": "MPa"}
